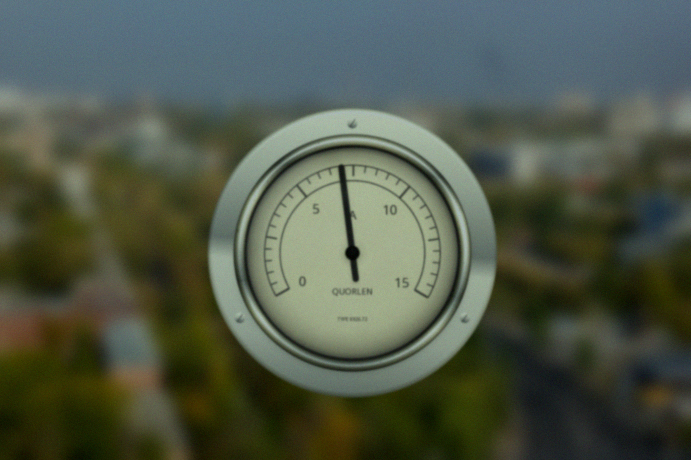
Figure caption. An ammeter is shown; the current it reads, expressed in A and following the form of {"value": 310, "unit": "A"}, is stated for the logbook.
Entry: {"value": 7, "unit": "A"}
